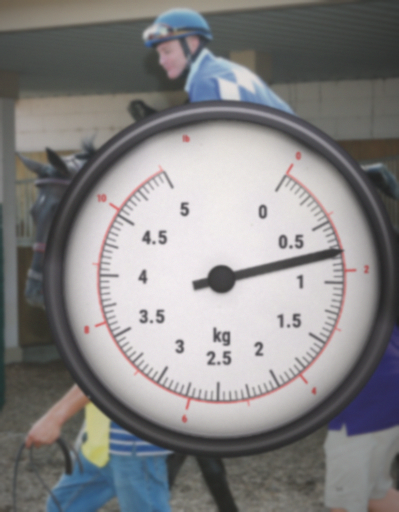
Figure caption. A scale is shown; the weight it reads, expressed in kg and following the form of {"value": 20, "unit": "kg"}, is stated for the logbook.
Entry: {"value": 0.75, "unit": "kg"}
